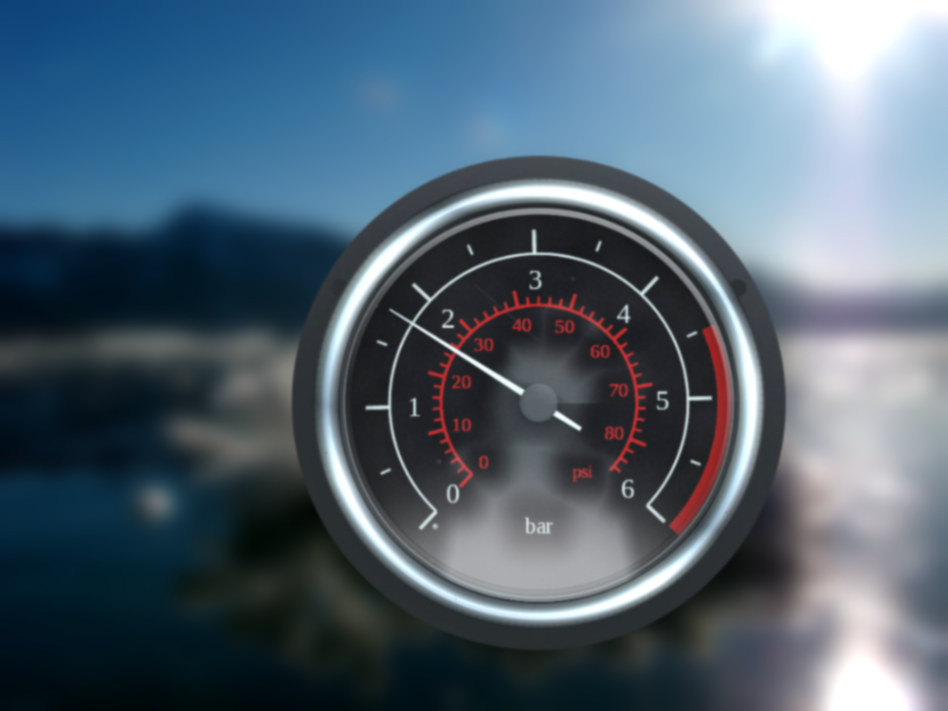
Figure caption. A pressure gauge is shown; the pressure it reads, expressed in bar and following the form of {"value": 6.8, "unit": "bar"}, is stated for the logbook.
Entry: {"value": 1.75, "unit": "bar"}
